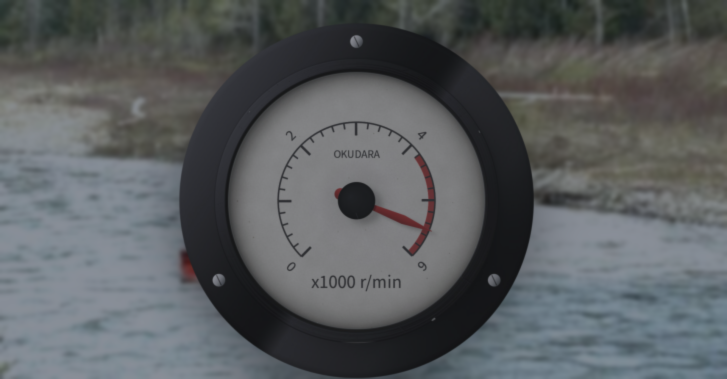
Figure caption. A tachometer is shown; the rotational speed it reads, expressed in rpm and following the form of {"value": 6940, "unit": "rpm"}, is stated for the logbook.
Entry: {"value": 5500, "unit": "rpm"}
